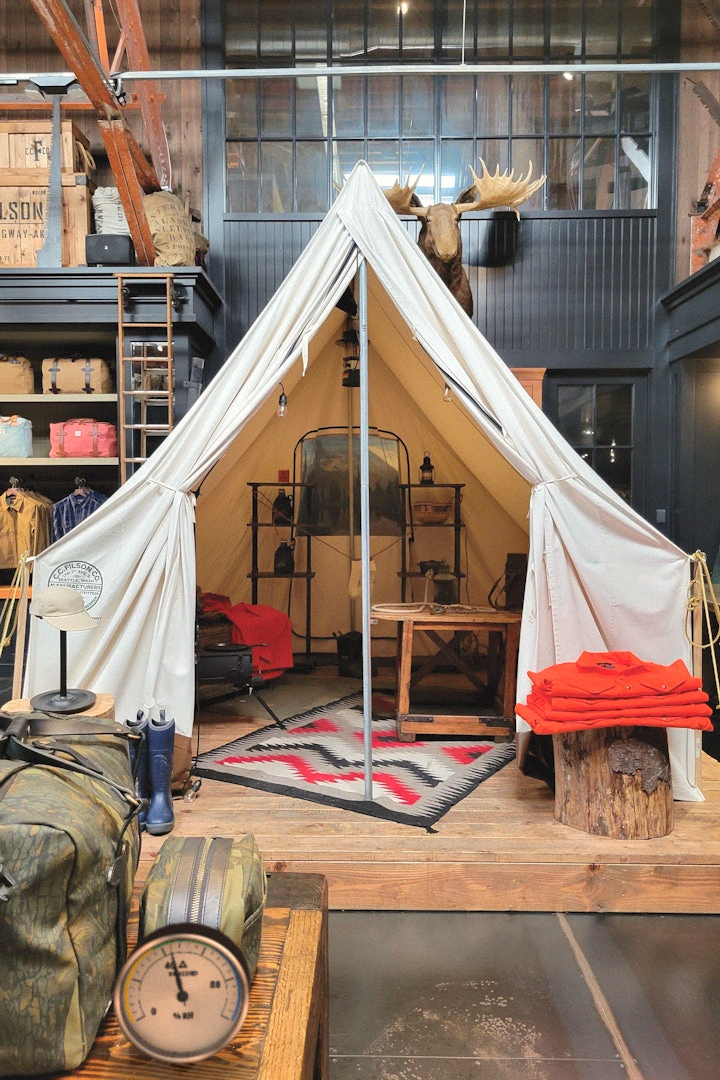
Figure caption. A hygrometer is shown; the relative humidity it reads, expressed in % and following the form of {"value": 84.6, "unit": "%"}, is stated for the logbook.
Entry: {"value": 44, "unit": "%"}
